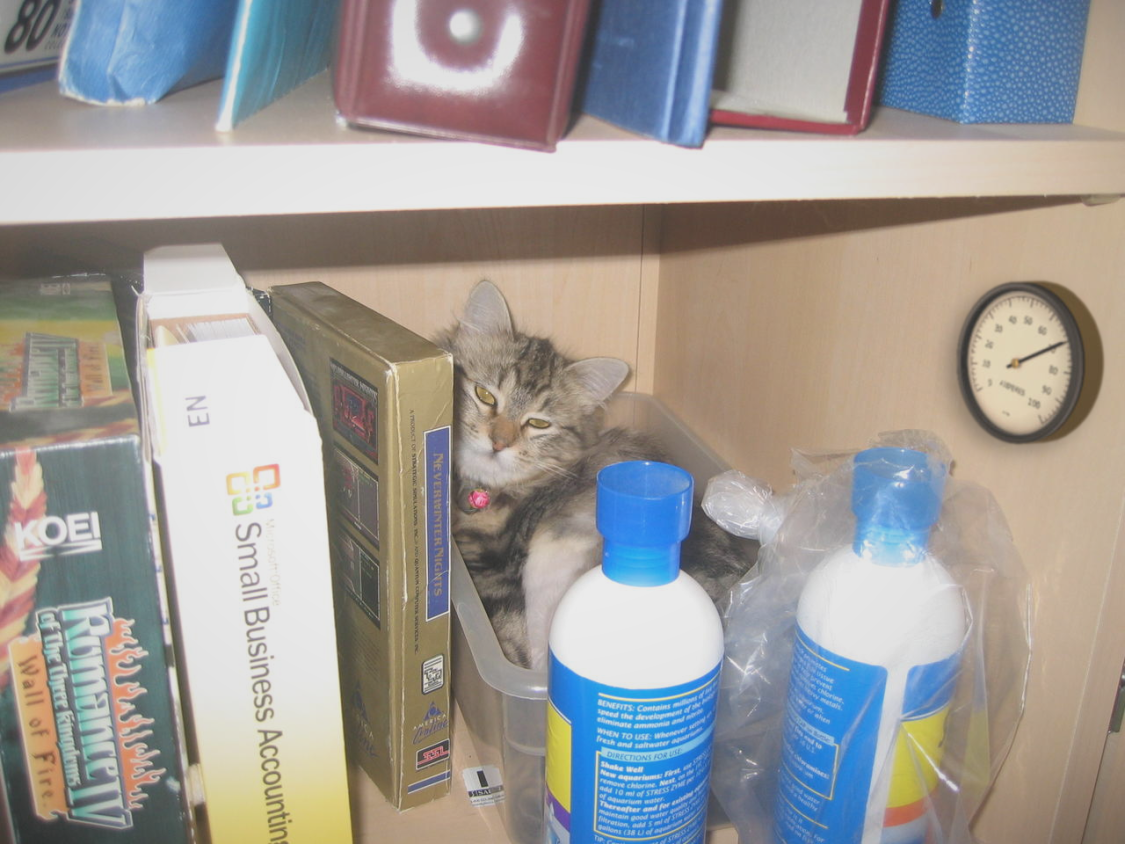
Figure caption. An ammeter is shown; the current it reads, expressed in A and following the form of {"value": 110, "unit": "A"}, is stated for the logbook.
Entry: {"value": 70, "unit": "A"}
